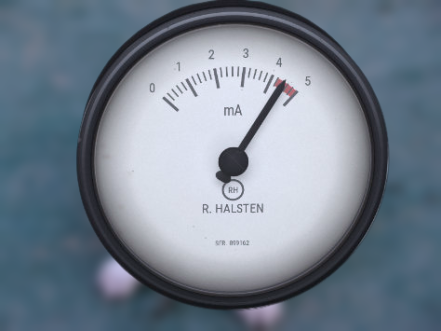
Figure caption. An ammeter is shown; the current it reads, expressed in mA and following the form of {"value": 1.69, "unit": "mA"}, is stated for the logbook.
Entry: {"value": 4.4, "unit": "mA"}
